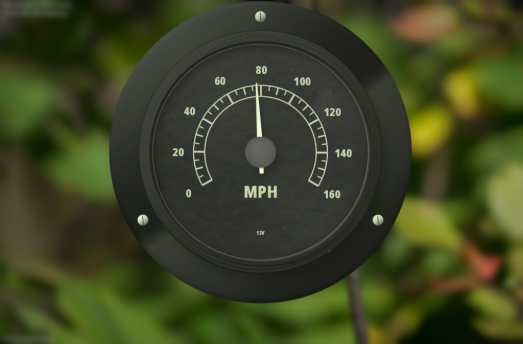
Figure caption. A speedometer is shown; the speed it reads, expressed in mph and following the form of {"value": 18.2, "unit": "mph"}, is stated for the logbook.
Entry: {"value": 77.5, "unit": "mph"}
